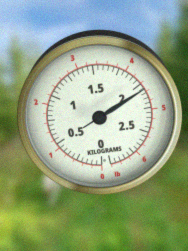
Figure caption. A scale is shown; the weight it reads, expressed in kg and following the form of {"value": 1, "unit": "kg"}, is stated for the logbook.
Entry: {"value": 2.05, "unit": "kg"}
